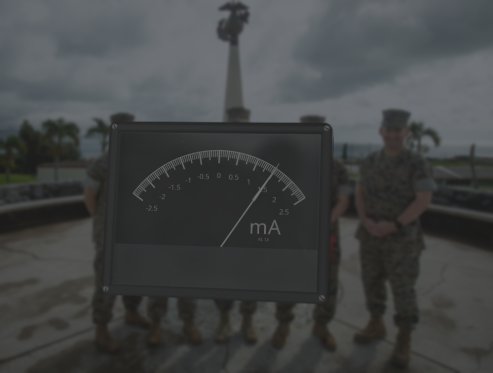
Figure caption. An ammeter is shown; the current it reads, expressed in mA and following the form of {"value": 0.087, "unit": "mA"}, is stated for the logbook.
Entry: {"value": 1.5, "unit": "mA"}
